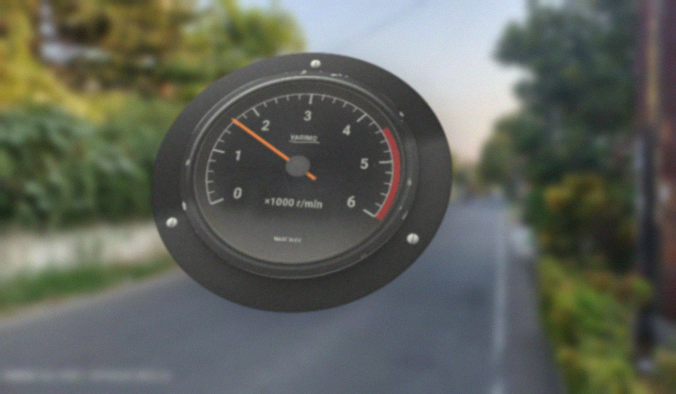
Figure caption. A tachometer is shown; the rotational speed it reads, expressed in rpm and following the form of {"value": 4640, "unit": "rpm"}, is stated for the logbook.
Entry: {"value": 1600, "unit": "rpm"}
